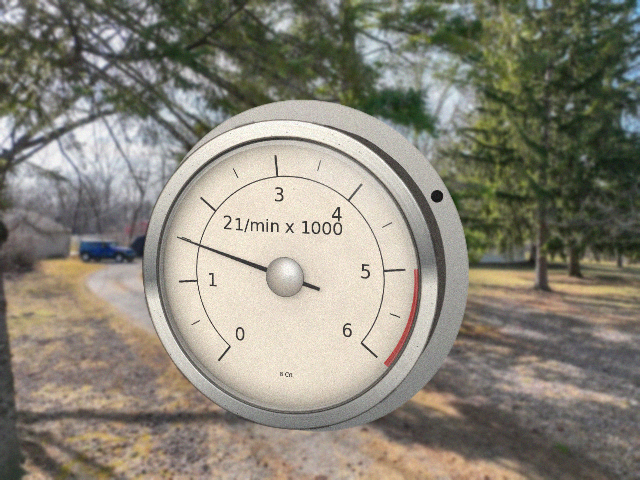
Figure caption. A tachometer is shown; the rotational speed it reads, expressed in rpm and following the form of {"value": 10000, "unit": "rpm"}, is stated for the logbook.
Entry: {"value": 1500, "unit": "rpm"}
